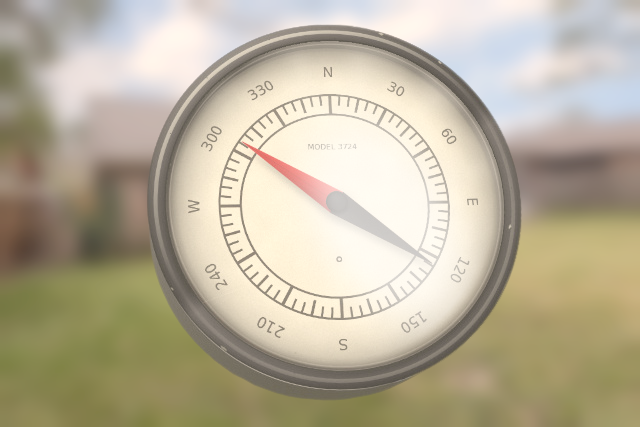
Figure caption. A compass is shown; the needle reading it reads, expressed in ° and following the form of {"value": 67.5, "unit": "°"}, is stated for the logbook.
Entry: {"value": 305, "unit": "°"}
